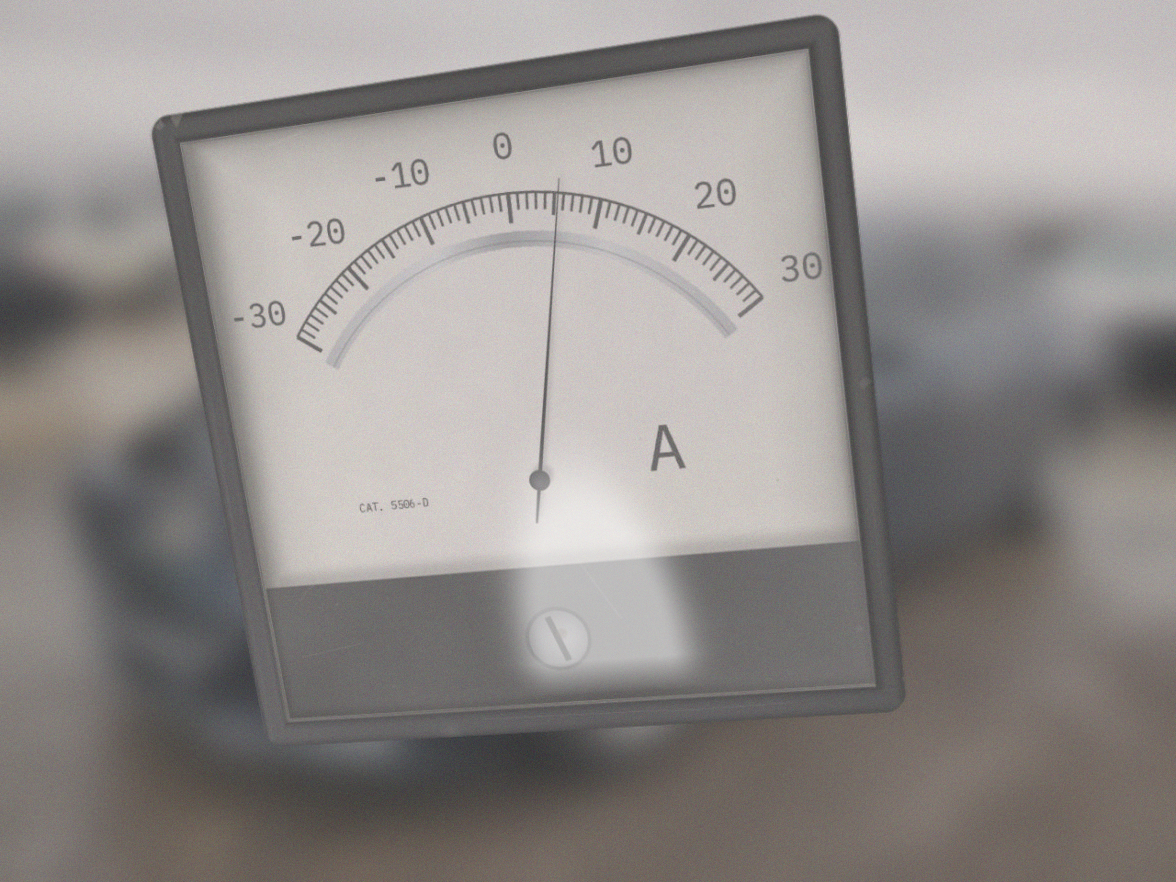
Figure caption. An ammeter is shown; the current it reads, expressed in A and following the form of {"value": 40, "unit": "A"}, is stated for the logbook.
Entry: {"value": 5.5, "unit": "A"}
